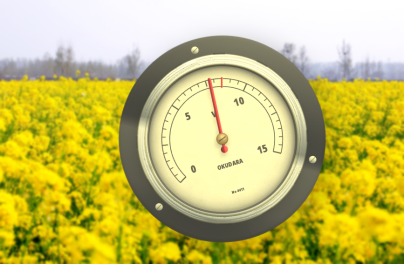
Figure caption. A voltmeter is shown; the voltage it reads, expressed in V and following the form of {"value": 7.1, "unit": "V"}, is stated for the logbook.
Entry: {"value": 7.75, "unit": "V"}
